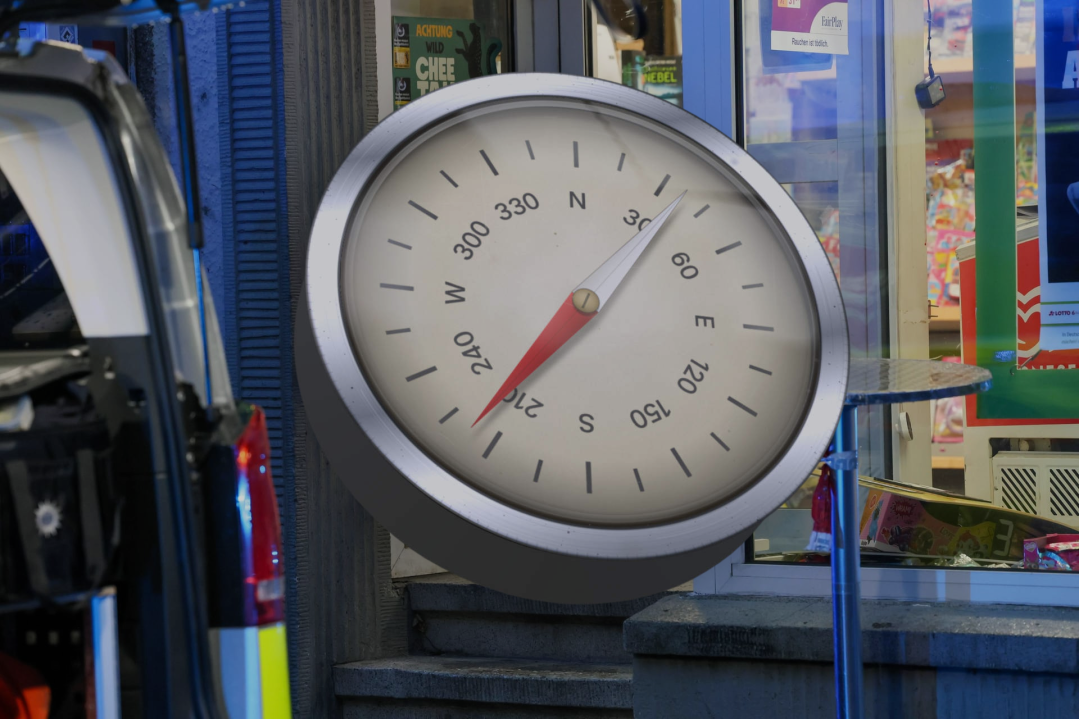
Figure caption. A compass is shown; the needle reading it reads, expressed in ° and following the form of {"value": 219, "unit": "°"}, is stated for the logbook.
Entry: {"value": 217.5, "unit": "°"}
